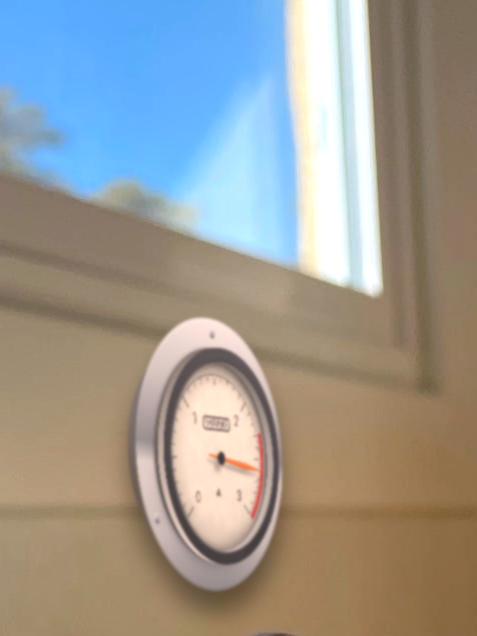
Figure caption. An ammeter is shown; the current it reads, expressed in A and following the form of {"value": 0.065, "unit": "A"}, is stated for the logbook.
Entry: {"value": 2.6, "unit": "A"}
